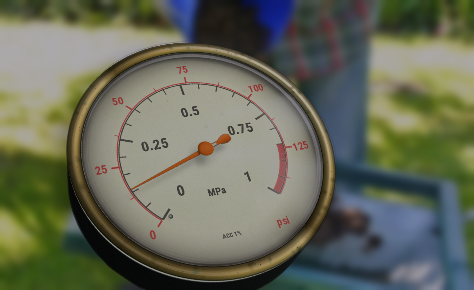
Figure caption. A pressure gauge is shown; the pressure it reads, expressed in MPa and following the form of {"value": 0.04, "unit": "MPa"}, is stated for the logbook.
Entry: {"value": 0.1, "unit": "MPa"}
